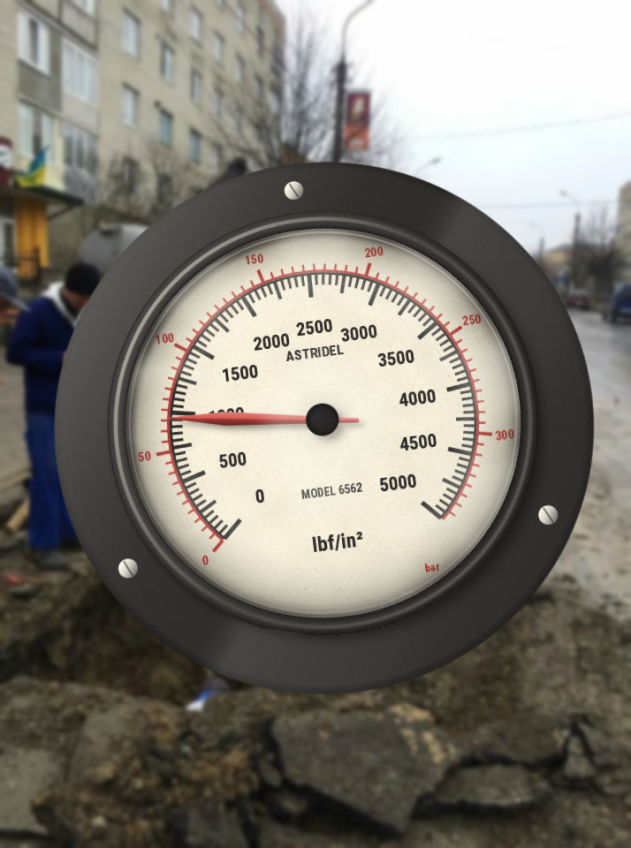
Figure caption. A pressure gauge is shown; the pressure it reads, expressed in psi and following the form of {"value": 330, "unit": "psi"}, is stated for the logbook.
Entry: {"value": 950, "unit": "psi"}
